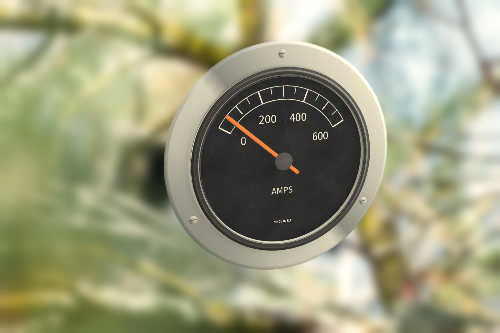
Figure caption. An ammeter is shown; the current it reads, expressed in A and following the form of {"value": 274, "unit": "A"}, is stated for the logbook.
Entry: {"value": 50, "unit": "A"}
